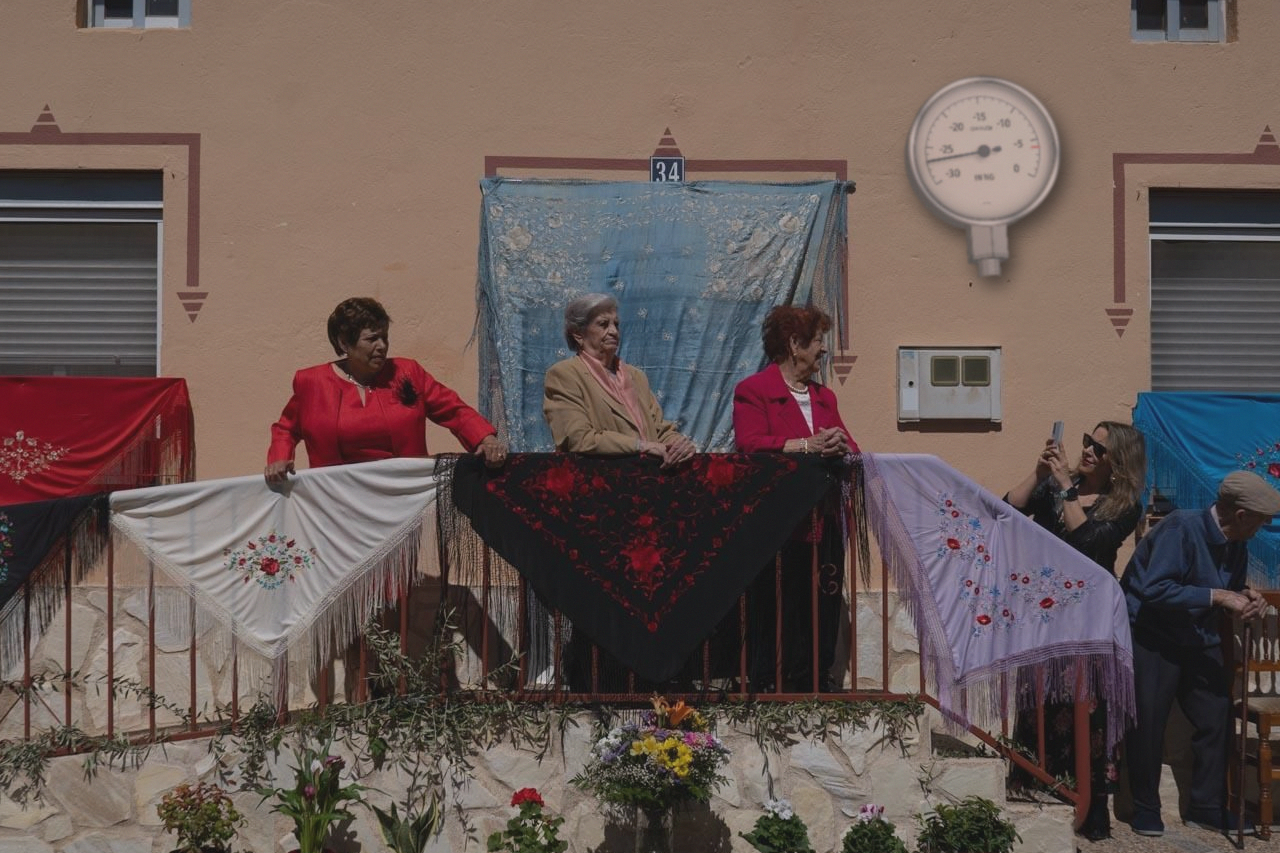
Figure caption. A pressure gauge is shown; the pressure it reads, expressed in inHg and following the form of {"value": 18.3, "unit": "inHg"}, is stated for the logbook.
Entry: {"value": -27, "unit": "inHg"}
